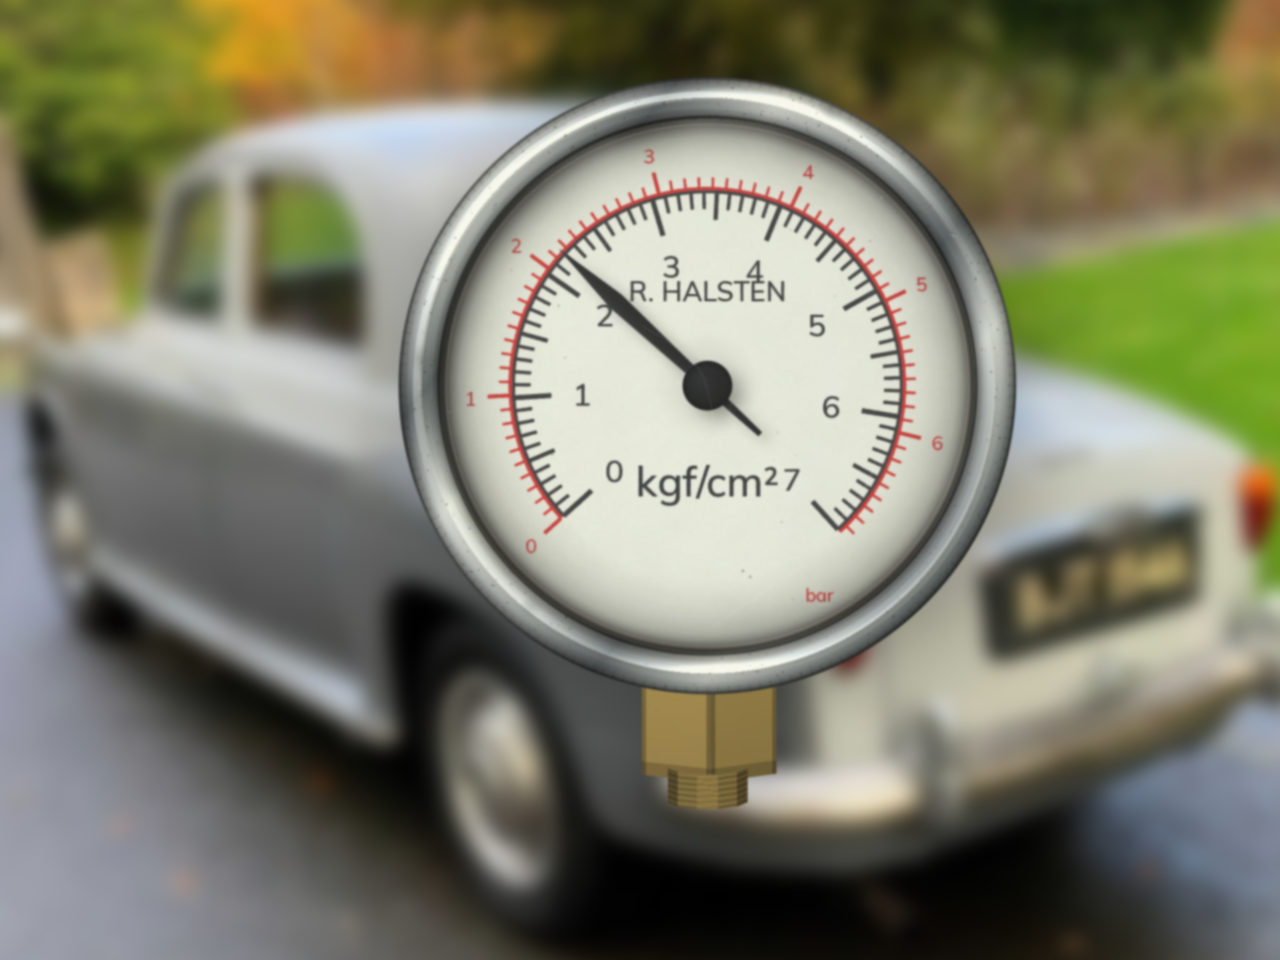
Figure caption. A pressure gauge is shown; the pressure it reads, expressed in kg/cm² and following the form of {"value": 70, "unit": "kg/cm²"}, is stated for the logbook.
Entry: {"value": 2.2, "unit": "kg/cm²"}
